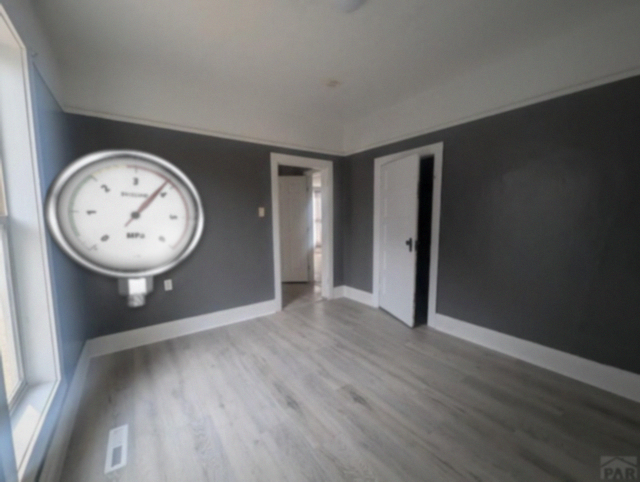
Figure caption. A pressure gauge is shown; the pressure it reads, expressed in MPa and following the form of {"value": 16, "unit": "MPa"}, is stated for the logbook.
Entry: {"value": 3.8, "unit": "MPa"}
